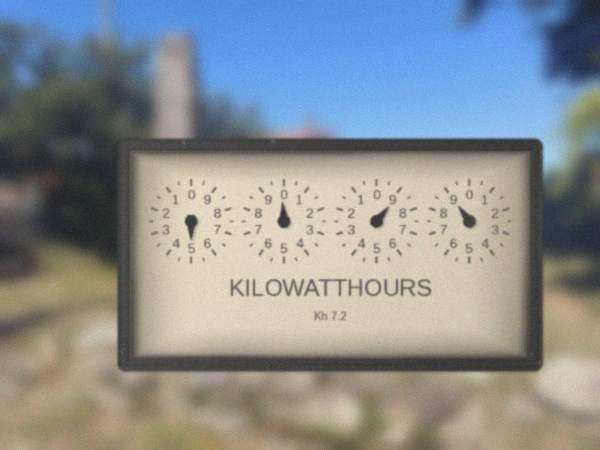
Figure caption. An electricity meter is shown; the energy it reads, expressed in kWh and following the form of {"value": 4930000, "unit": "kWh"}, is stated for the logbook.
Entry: {"value": 4989, "unit": "kWh"}
